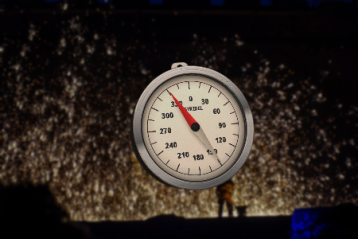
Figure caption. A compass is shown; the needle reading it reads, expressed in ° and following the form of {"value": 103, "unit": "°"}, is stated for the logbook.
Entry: {"value": 330, "unit": "°"}
